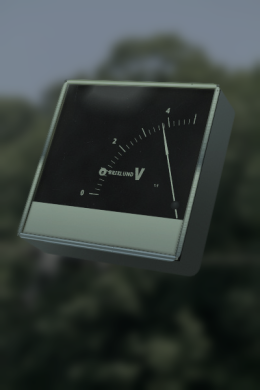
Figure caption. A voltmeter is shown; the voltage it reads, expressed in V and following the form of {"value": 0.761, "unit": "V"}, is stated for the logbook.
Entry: {"value": 3.8, "unit": "V"}
